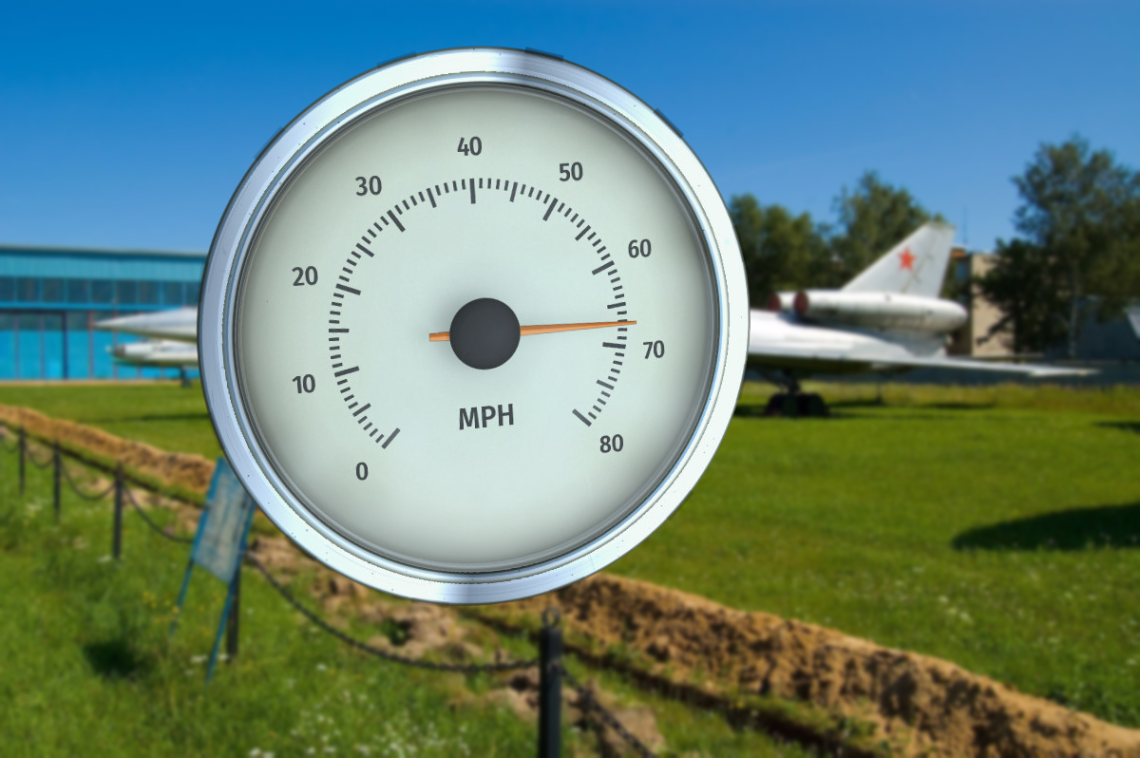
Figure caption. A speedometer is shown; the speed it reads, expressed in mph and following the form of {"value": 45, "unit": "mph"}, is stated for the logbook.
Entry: {"value": 67, "unit": "mph"}
